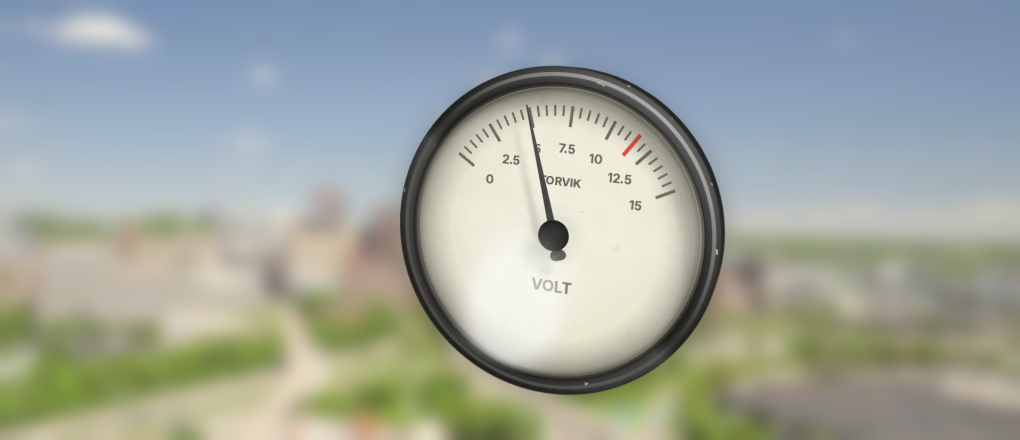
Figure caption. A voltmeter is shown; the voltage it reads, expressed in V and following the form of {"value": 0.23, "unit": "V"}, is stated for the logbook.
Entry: {"value": 5, "unit": "V"}
